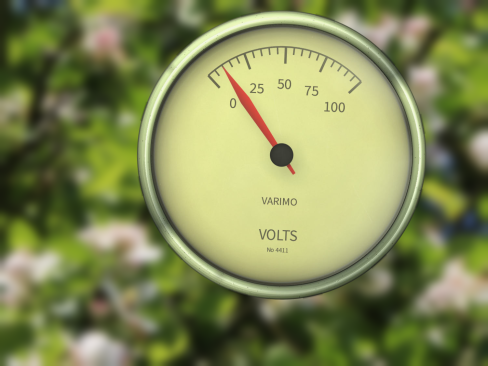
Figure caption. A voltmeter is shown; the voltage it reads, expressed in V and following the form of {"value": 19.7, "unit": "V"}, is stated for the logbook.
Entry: {"value": 10, "unit": "V"}
